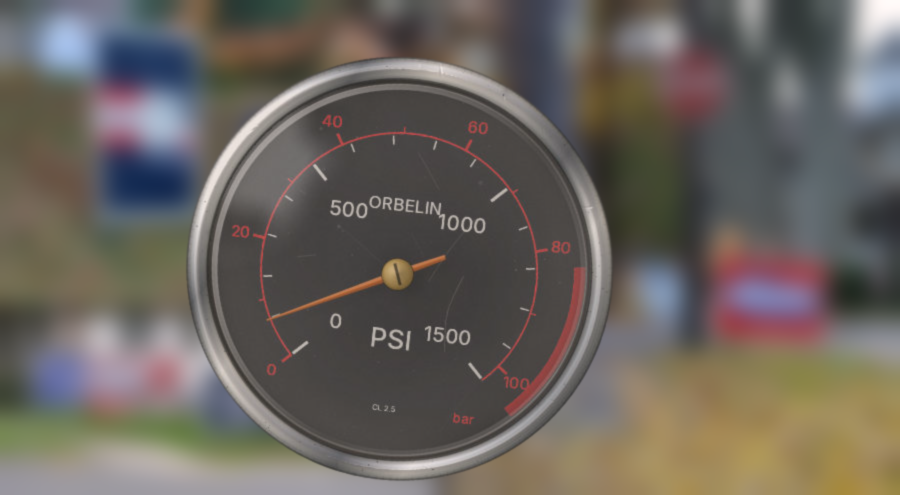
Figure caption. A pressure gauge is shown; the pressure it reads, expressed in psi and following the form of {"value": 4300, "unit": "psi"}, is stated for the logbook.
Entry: {"value": 100, "unit": "psi"}
